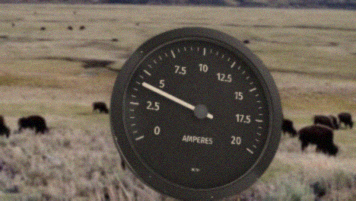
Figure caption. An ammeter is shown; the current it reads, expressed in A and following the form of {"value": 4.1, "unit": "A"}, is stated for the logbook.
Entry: {"value": 4, "unit": "A"}
